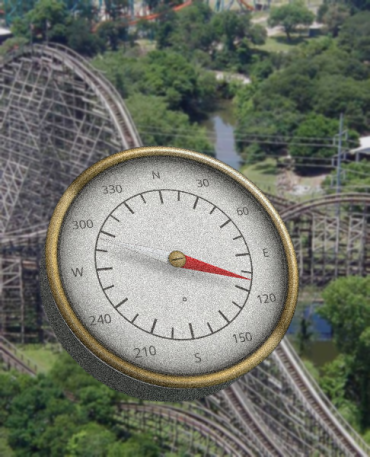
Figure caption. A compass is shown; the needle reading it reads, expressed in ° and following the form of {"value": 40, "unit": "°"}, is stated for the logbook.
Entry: {"value": 112.5, "unit": "°"}
